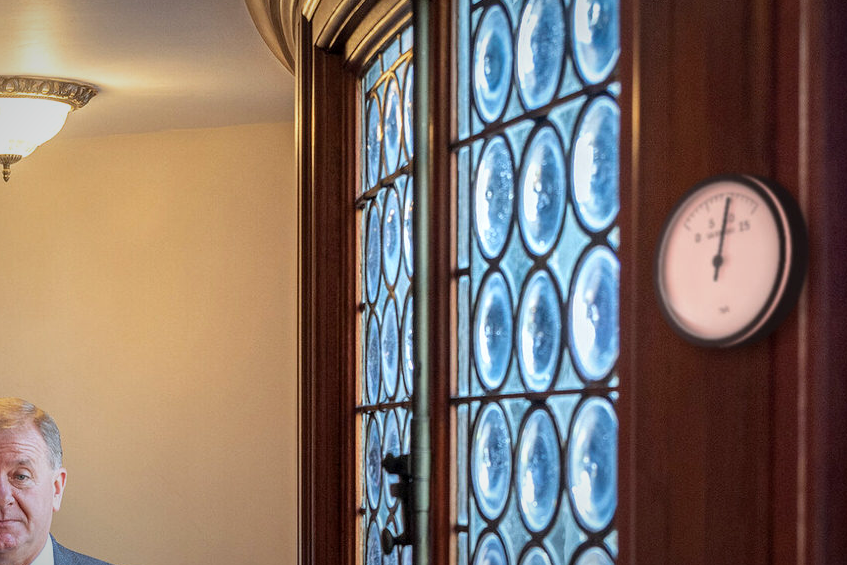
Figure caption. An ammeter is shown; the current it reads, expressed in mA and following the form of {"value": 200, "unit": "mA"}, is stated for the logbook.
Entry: {"value": 10, "unit": "mA"}
